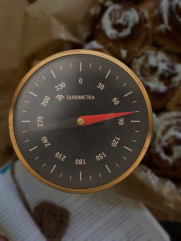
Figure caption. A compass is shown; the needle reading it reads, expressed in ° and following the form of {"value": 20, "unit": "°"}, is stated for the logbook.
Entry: {"value": 80, "unit": "°"}
